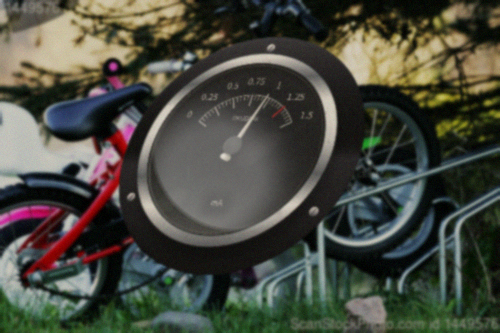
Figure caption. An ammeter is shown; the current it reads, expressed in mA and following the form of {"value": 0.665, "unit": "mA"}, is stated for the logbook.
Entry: {"value": 1, "unit": "mA"}
